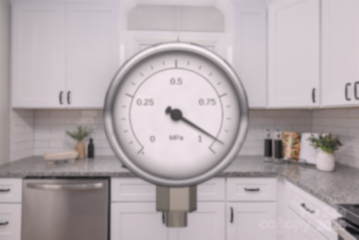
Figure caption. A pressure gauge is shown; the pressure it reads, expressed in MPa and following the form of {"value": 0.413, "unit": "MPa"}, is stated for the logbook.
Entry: {"value": 0.95, "unit": "MPa"}
